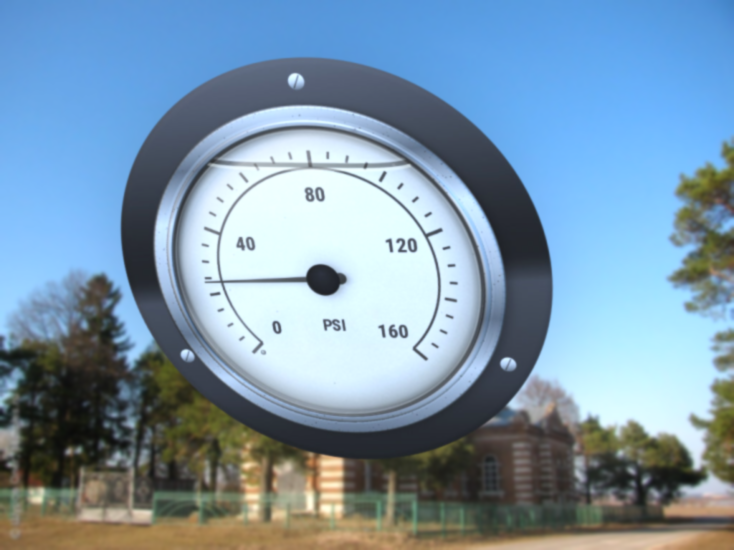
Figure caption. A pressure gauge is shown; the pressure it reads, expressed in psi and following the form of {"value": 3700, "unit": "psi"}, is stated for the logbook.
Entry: {"value": 25, "unit": "psi"}
